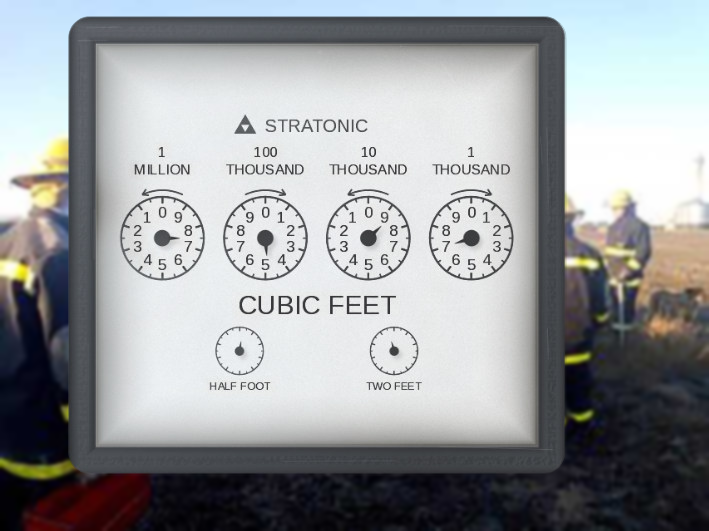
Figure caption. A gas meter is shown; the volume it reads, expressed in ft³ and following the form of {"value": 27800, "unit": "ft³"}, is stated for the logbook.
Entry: {"value": 748700, "unit": "ft³"}
